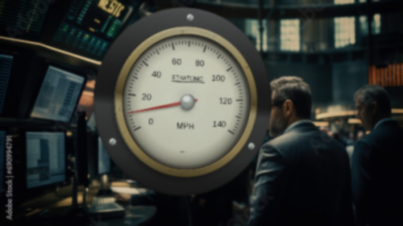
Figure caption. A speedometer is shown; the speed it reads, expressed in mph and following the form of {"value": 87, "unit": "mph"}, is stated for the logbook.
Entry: {"value": 10, "unit": "mph"}
